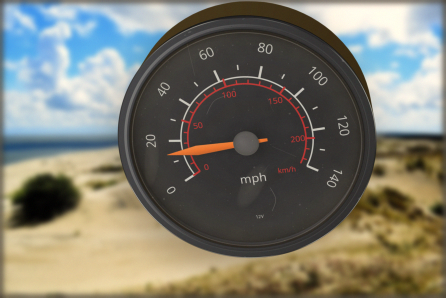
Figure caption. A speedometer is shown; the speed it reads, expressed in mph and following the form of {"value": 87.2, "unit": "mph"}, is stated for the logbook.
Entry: {"value": 15, "unit": "mph"}
